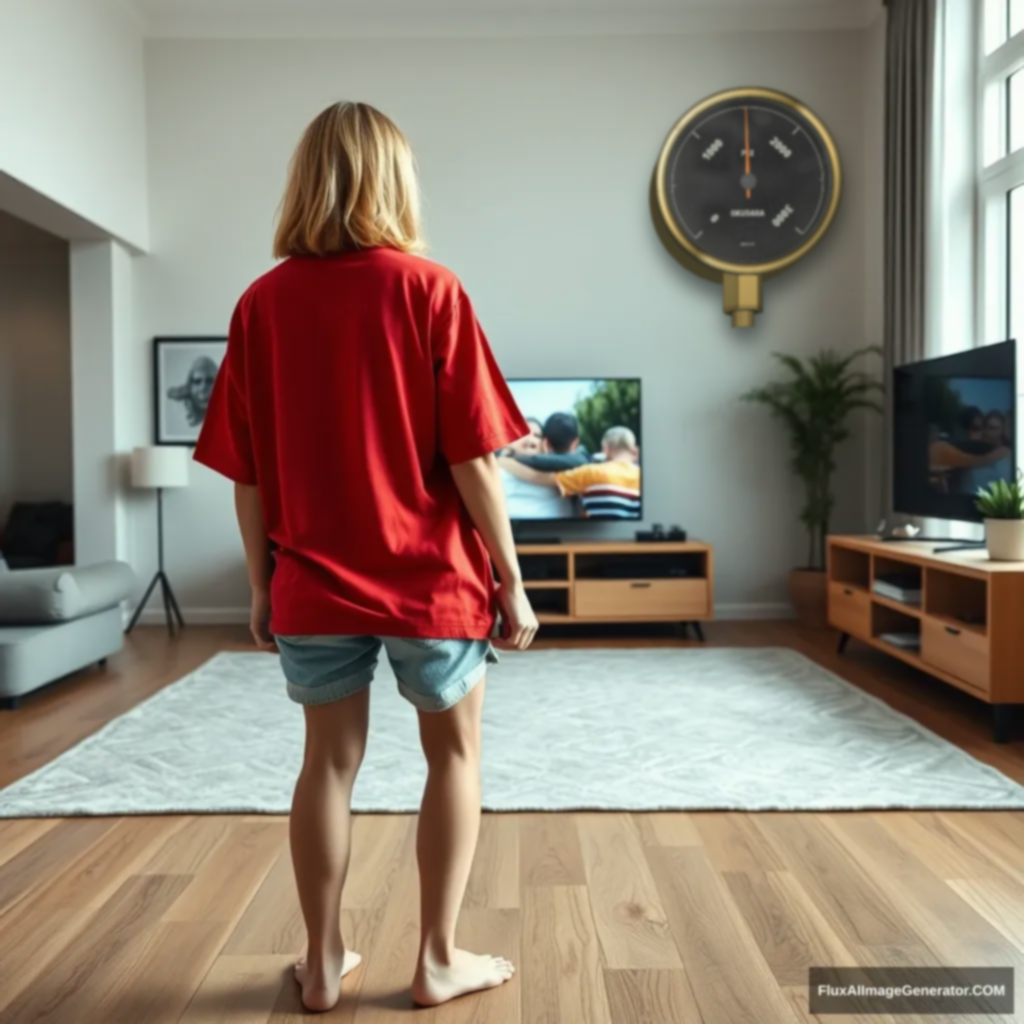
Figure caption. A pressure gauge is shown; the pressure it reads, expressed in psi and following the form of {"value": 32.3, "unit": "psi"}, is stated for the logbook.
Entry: {"value": 1500, "unit": "psi"}
